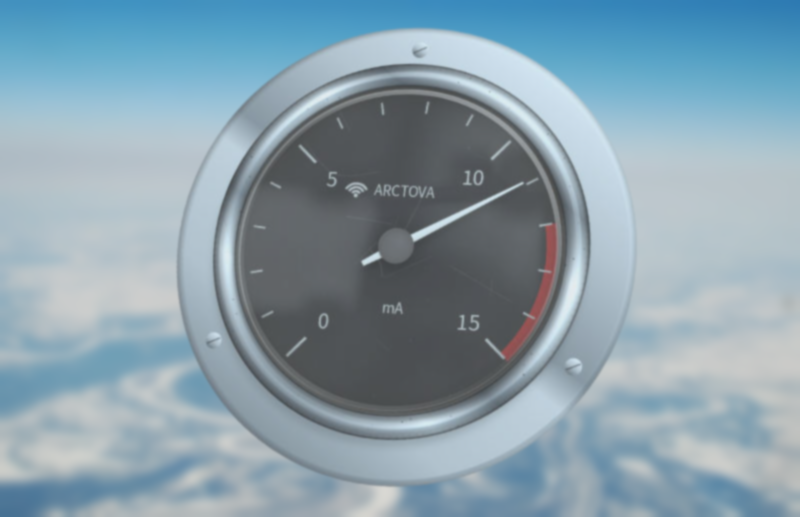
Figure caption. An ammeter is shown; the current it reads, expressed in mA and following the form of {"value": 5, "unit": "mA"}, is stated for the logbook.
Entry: {"value": 11, "unit": "mA"}
